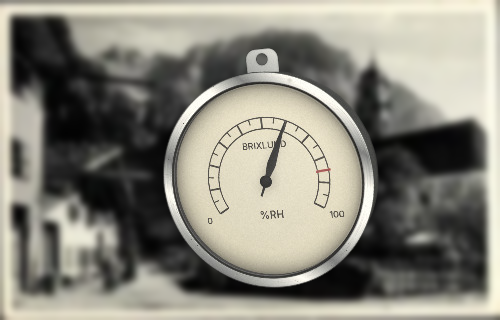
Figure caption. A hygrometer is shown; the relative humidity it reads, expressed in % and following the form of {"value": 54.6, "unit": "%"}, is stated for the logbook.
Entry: {"value": 60, "unit": "%"}
